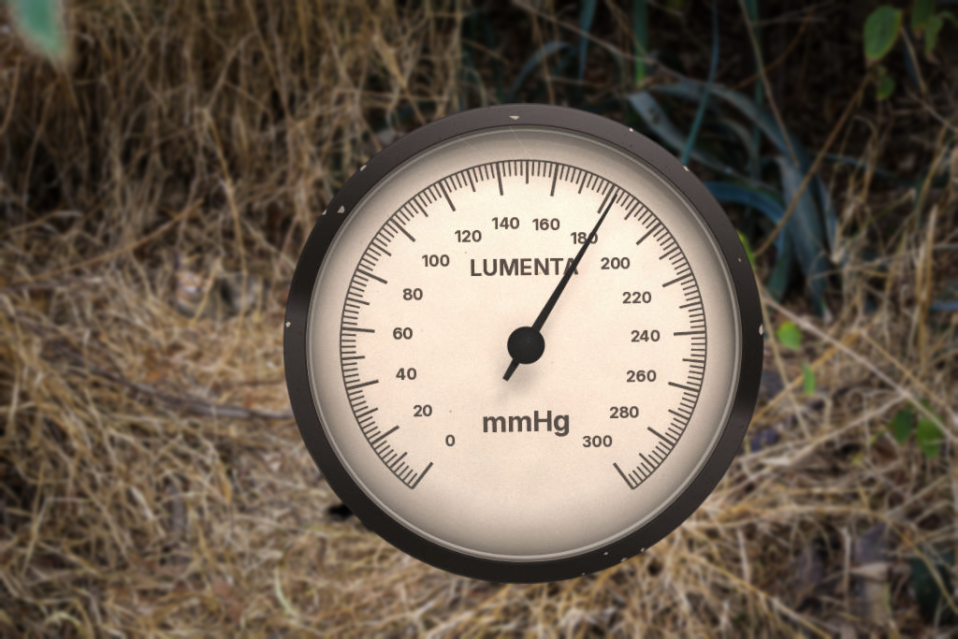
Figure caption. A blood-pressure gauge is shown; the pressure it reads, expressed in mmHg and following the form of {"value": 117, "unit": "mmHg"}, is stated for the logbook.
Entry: {"value": 182, "unit": "mmHg"}
